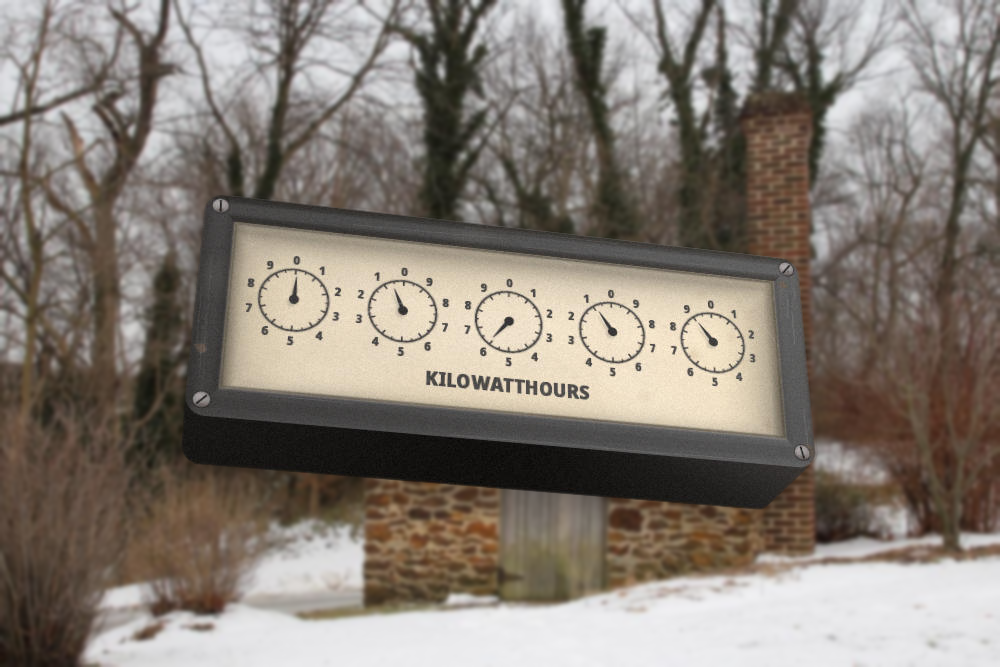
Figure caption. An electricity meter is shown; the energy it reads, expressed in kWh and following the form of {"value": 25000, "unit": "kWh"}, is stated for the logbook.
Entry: {"value": 609, "unit": "kWh"}
